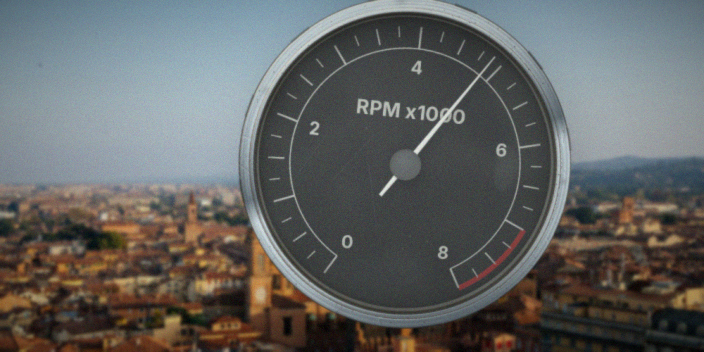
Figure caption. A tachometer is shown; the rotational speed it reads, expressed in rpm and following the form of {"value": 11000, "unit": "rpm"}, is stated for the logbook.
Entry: {"value": 4875, "unit": "rpm"}
